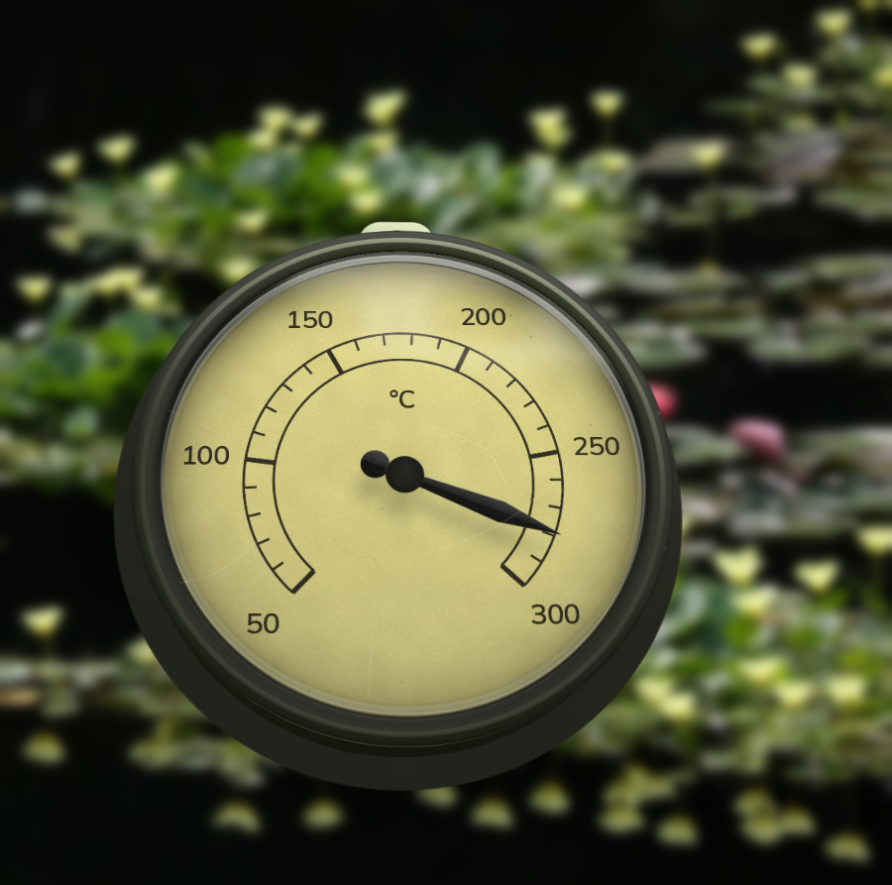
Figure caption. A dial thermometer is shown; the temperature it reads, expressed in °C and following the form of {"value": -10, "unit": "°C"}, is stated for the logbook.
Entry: {"value": 280, "unit": "°C"}
